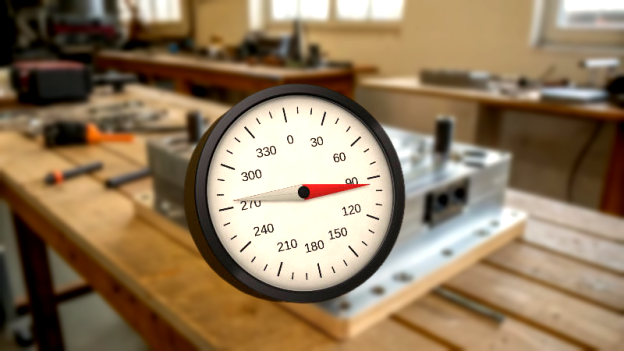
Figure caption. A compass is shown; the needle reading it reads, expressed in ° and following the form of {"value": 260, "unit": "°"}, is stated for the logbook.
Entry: {"value": 95, "unit": "°"}
